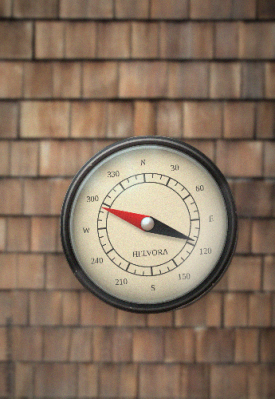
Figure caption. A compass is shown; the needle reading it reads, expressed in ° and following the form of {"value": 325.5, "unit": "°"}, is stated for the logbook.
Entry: {"value": 295, "unit": "°"}
